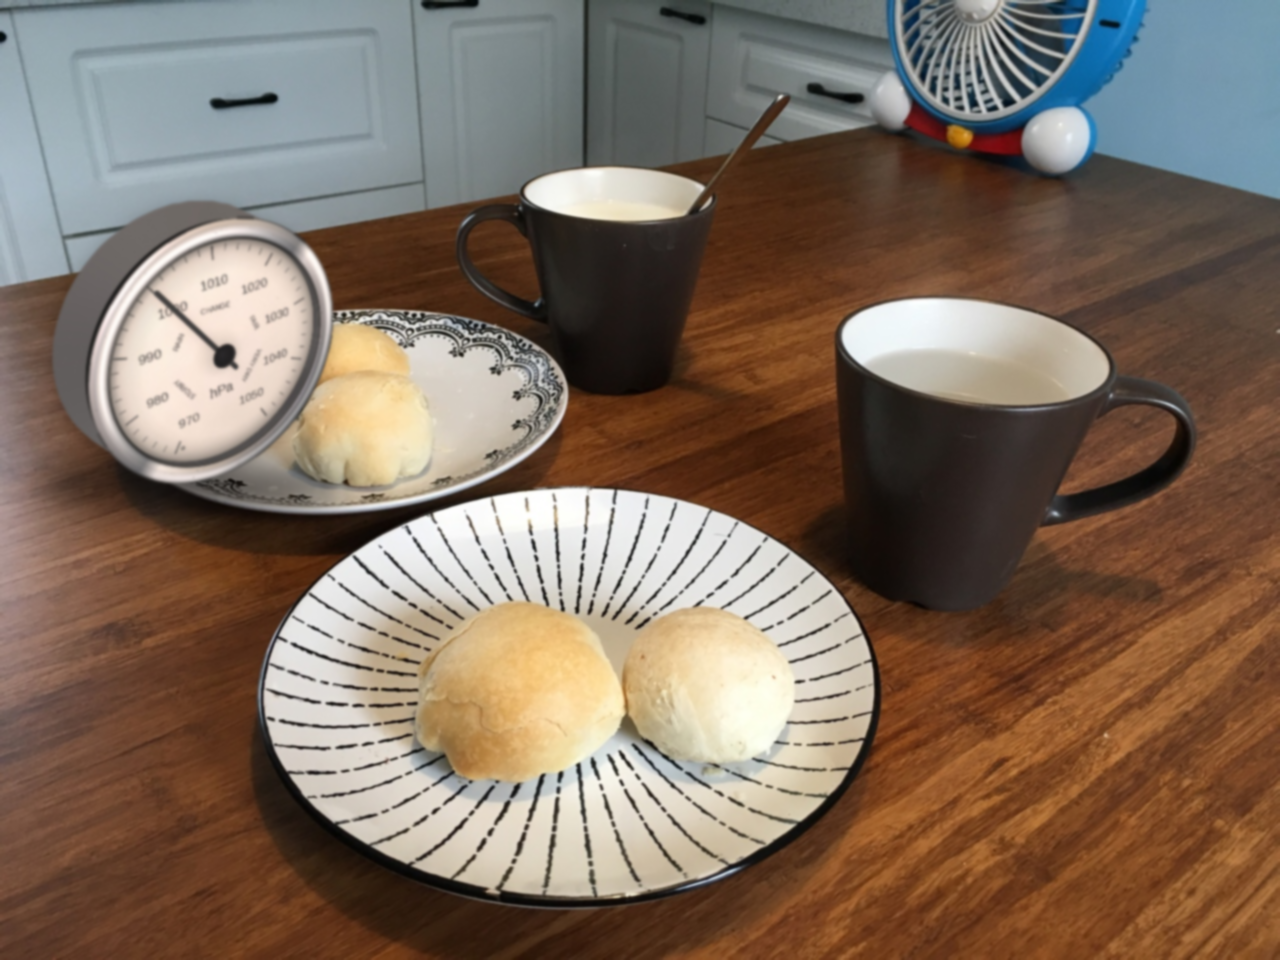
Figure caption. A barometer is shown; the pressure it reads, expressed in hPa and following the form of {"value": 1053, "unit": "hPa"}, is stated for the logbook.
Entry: {"value": 1000, "unit": "hPa"}
